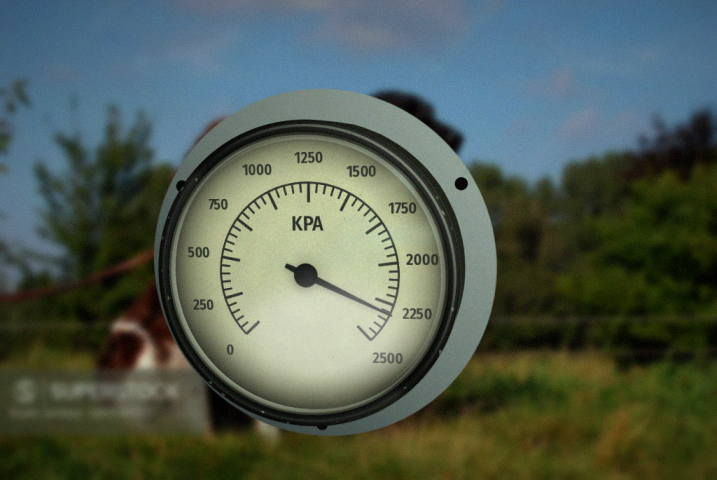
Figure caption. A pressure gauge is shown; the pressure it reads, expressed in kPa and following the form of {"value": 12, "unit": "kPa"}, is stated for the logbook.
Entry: {"value": 2300, "unit": "kPa"}
